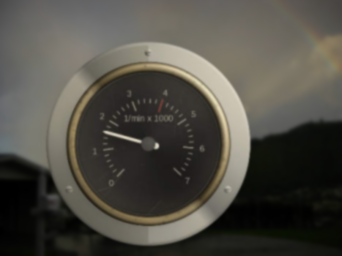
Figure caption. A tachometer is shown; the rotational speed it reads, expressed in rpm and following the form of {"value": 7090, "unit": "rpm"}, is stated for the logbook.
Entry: {"value": 1600, "unit": "rpm"}
